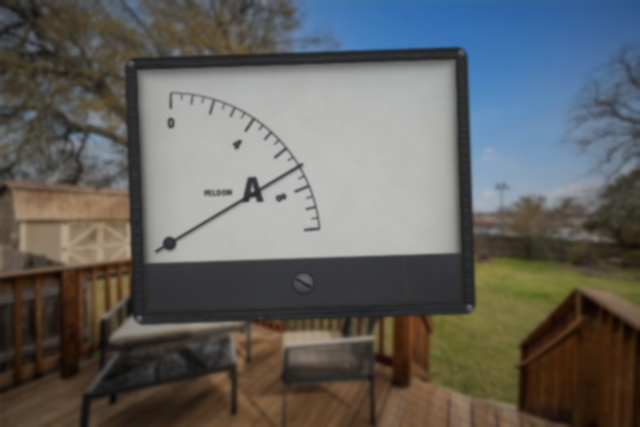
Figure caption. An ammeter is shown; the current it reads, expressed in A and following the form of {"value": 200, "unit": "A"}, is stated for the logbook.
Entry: {"value": 7, "unit": "A"}
